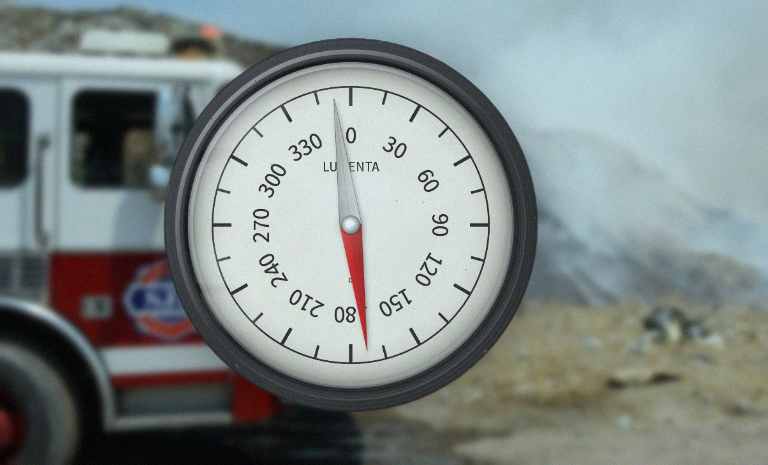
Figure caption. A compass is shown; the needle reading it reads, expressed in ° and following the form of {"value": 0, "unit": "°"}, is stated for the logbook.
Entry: {"value": 172.5, "unit": "°"}
